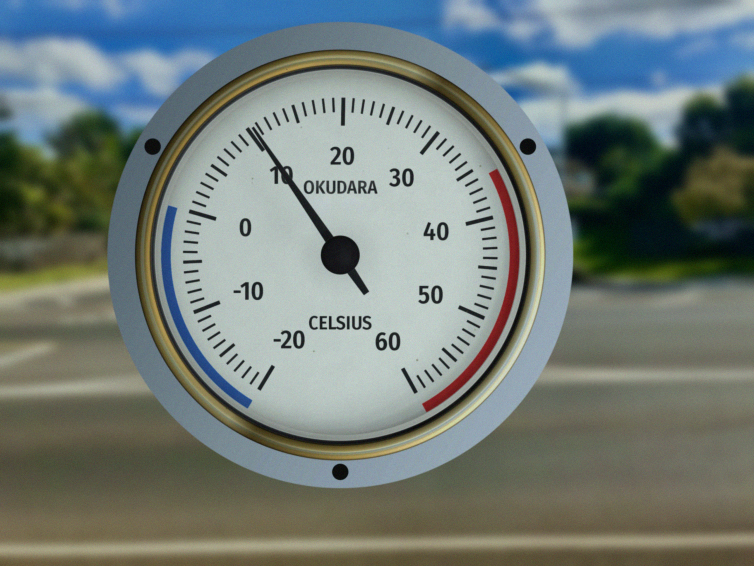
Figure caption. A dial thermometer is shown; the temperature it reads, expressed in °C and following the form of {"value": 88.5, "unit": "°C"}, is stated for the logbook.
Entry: {"value": 10.5, "unit": "°C"}
